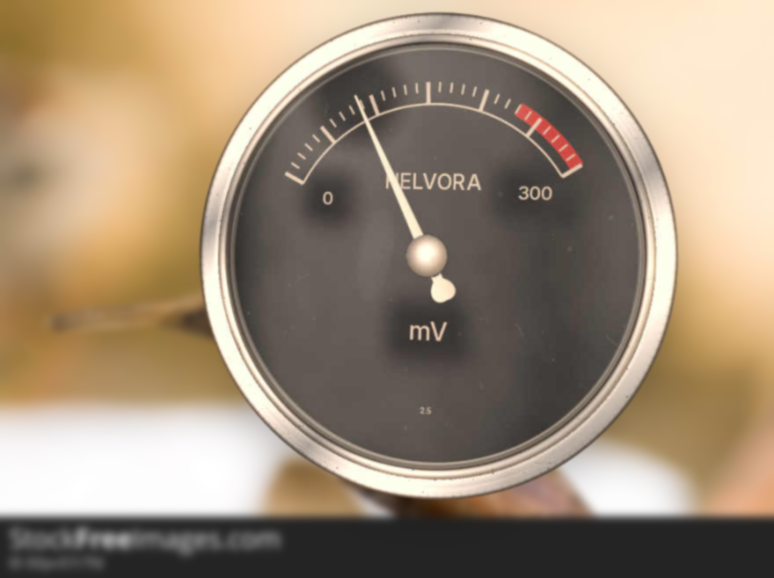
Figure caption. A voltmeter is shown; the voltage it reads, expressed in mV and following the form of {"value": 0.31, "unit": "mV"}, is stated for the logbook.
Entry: {"value": 90, "unit": "mV"}
